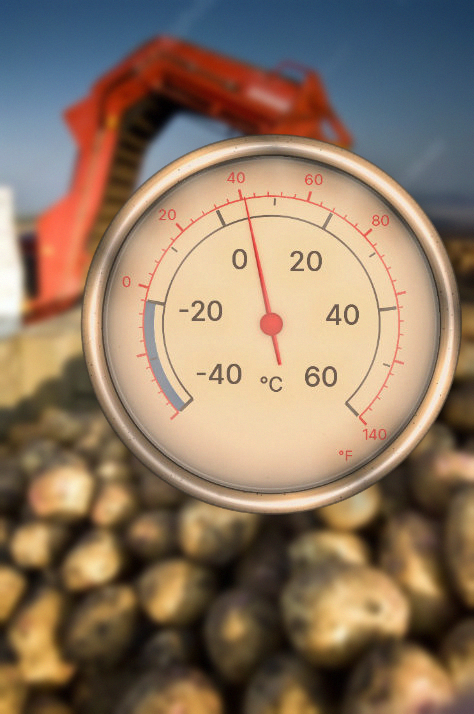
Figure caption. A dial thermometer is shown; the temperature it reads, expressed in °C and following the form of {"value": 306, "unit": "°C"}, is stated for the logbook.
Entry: {"value": 5, "unit": "°C"}
